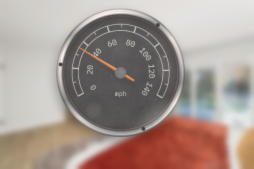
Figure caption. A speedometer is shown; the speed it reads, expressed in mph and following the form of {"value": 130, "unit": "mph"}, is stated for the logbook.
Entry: {"value": 35, "unit": "mph"}
